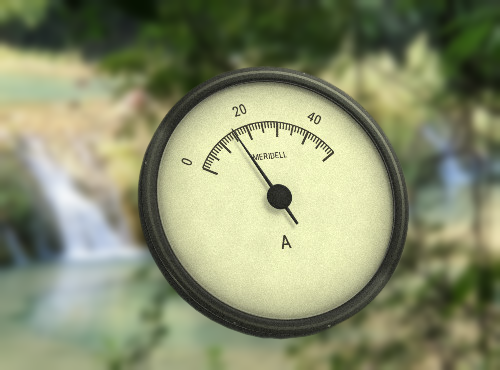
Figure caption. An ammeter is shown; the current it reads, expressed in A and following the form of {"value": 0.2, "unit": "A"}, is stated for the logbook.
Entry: {"value": 15, "unit": "A"}
